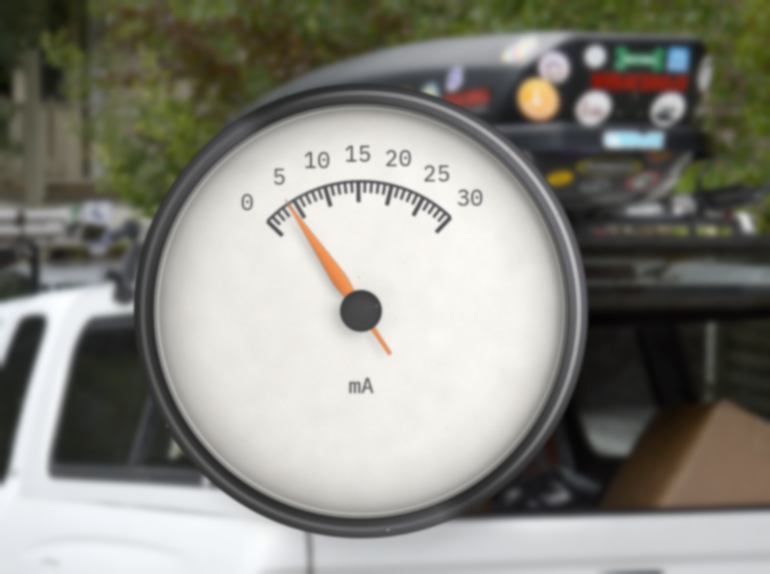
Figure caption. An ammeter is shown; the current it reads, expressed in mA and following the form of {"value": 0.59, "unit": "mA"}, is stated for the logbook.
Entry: {"value": 4, "unit": "mA"}
